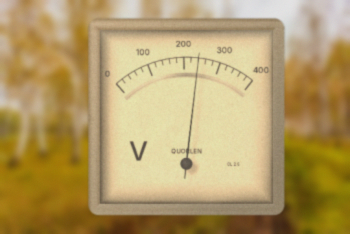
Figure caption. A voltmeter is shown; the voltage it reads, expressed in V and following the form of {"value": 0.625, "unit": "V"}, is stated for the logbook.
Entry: {"value": 240, "unit": "V"}
